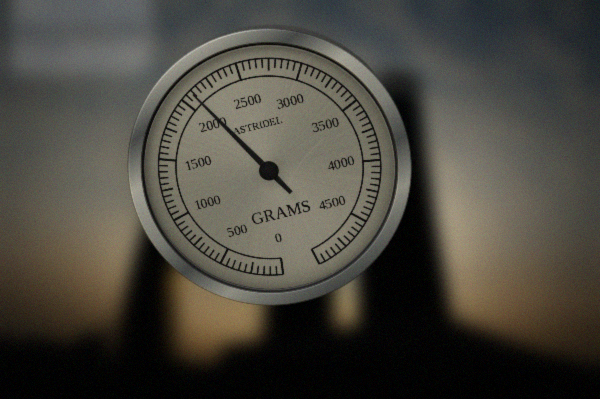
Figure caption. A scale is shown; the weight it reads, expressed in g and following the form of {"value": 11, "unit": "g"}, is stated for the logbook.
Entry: {"value": 2100, "unit": "g"}
